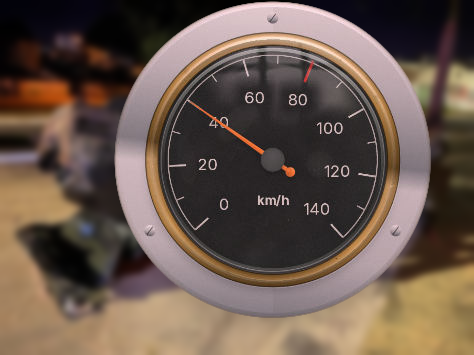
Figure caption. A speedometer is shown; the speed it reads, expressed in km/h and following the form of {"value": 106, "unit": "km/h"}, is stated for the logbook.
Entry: {"value": 40, "unit": "km/h"}
